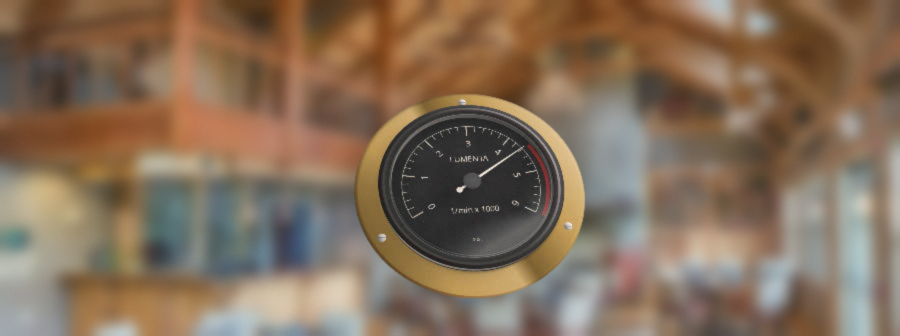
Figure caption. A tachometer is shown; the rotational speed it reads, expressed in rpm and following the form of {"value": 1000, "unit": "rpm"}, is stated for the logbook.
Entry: {"value": 4400, "unit": "rpm"}
